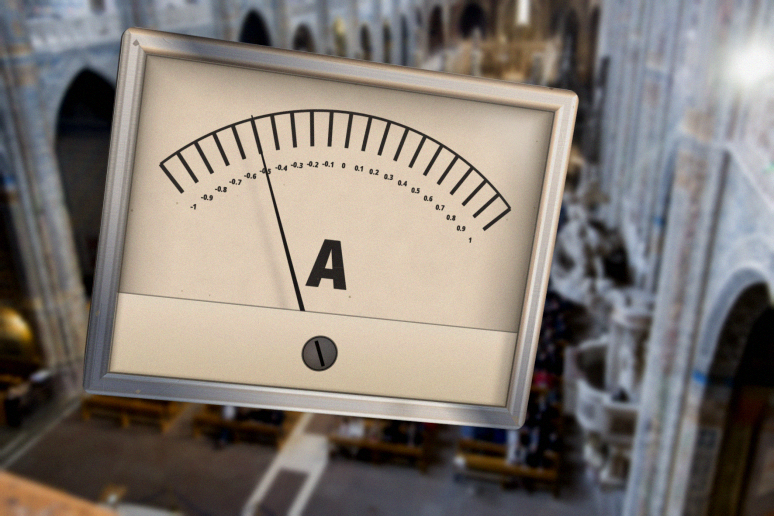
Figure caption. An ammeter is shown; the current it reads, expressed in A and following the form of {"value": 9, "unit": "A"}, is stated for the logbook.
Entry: {"value": -0.5, "unit": "A"}
